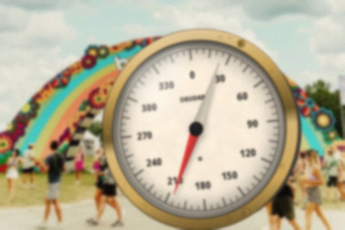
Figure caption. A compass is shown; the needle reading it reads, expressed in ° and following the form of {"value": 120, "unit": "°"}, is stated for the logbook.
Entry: {"value": 205, "unit": "°"}
